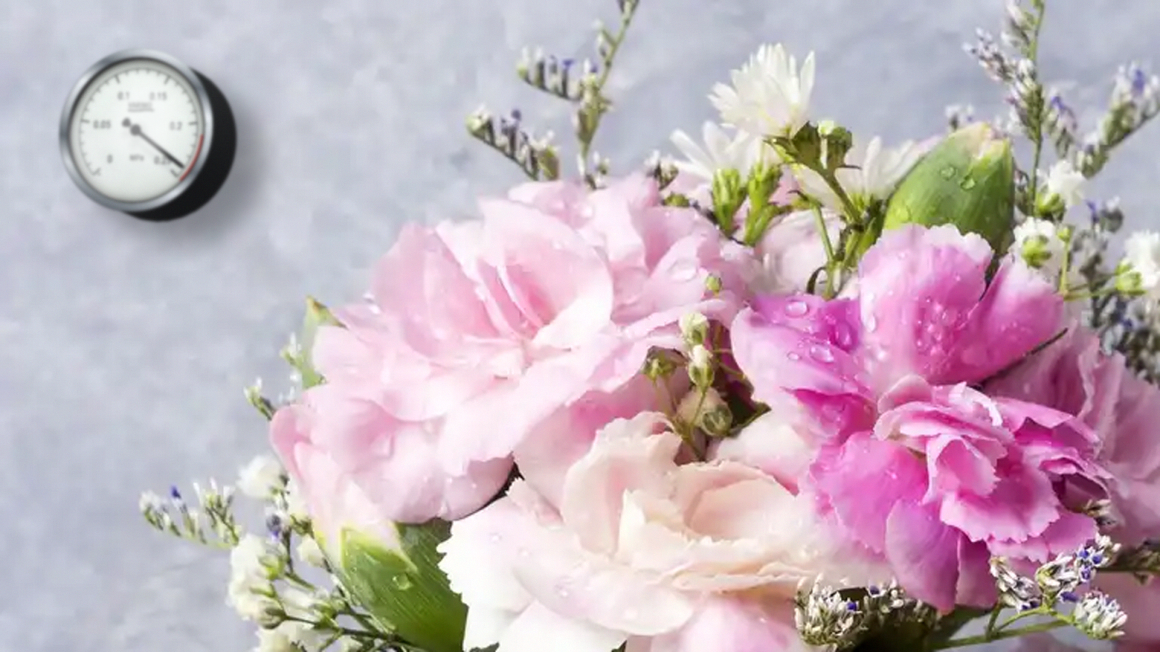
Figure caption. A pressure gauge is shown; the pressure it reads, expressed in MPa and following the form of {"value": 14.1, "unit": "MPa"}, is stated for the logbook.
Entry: {"value": 0.24, "unit": "MPa"}
